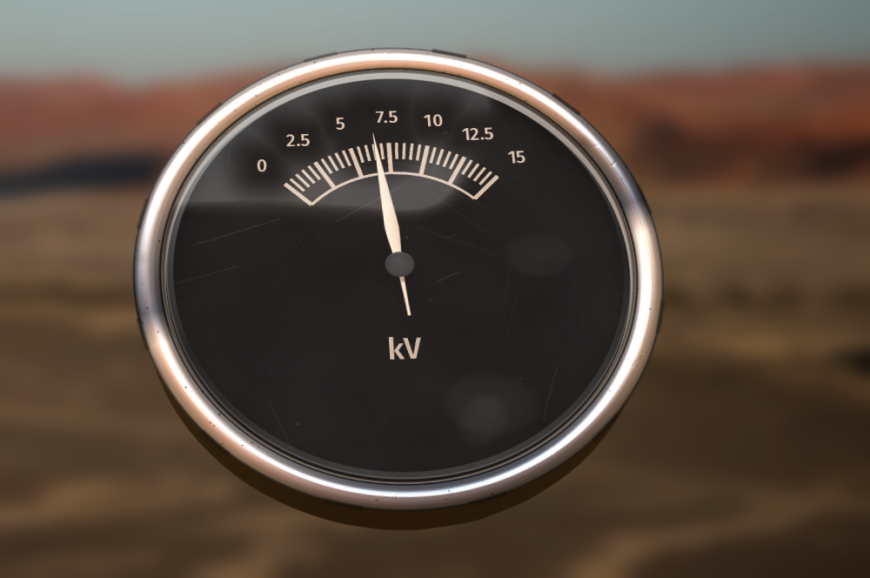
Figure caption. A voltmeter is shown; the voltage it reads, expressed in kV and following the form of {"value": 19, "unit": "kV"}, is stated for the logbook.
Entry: {"value": 6.5, "unit": "kV"}
